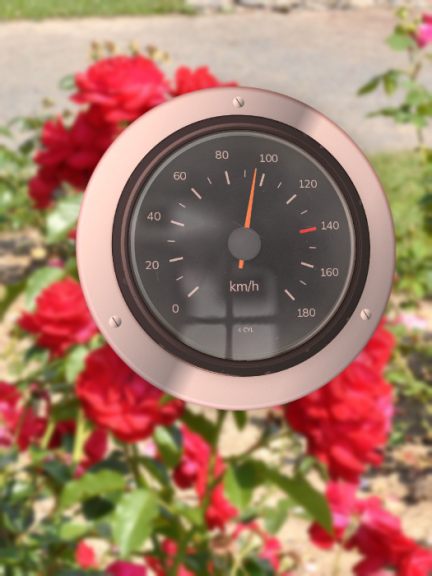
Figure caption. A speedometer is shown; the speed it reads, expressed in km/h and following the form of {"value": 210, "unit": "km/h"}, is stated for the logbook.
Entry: {"value": 95, "unit": "km/h"}
